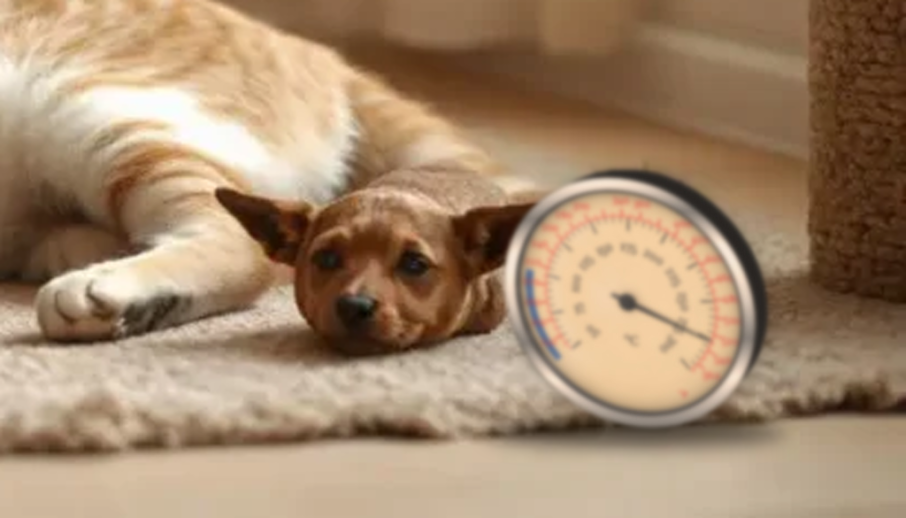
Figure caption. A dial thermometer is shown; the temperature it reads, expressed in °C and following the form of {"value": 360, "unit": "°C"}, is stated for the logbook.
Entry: {"value": 275, "unit": "°C"}
